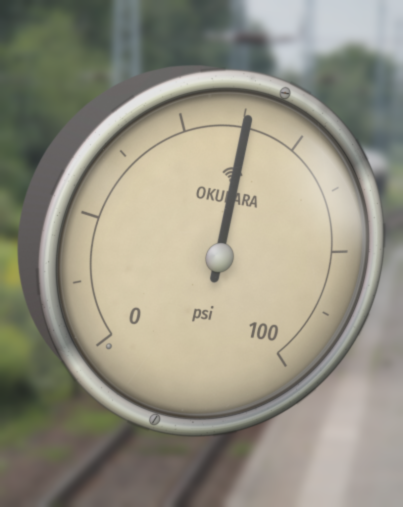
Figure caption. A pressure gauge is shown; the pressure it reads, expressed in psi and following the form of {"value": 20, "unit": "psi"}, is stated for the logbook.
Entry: {"value": 50, "unit": "psi"}
